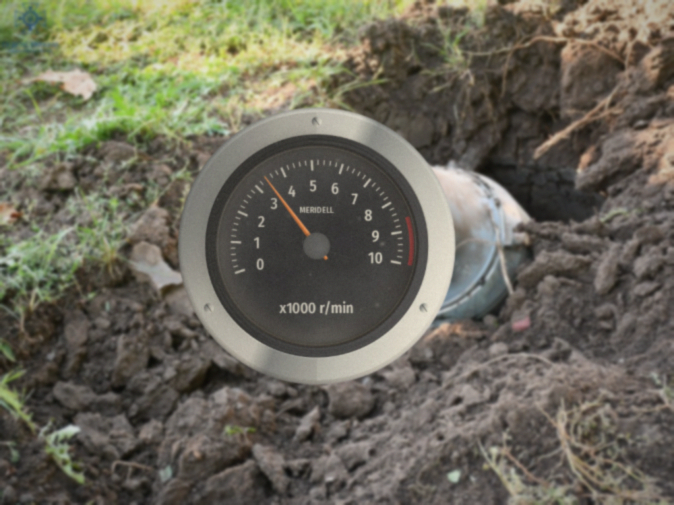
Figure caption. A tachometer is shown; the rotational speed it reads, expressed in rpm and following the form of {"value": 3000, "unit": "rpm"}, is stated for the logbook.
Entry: {"value": 3400, "unit": "rpm"}
